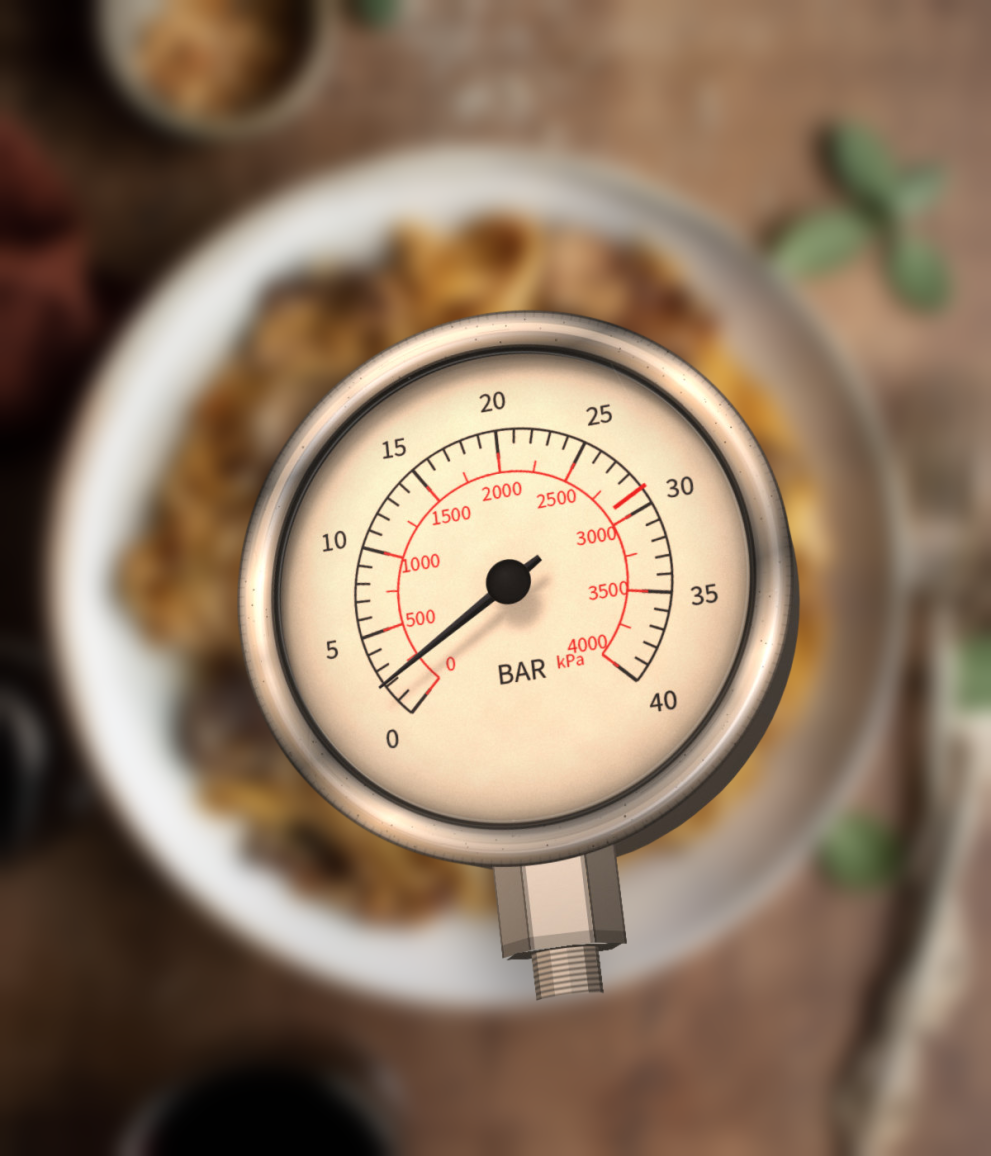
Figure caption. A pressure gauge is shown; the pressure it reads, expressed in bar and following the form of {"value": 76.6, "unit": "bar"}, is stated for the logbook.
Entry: {"value": 2, "unit": "bar"}
